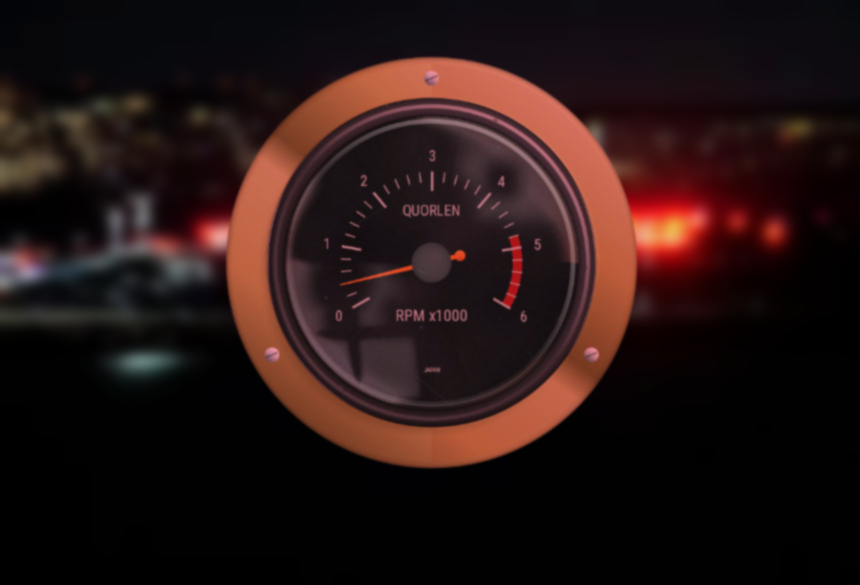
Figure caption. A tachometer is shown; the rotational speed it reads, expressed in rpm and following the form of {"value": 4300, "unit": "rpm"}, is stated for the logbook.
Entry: {"value": 400, "unit": "rpm"}
